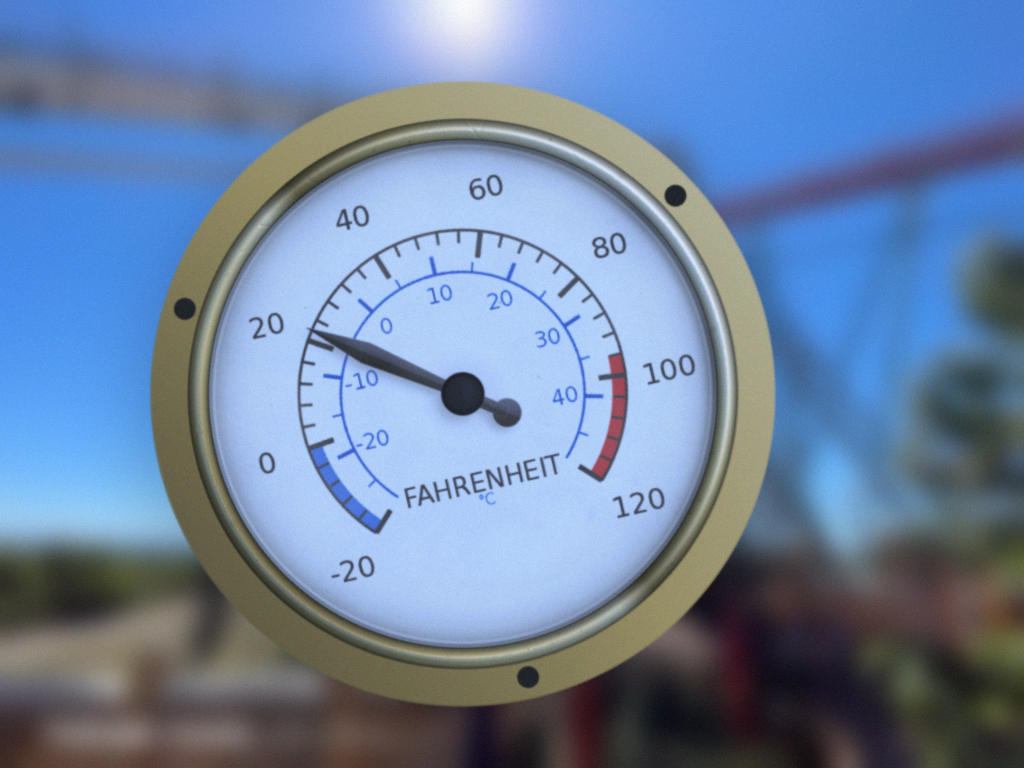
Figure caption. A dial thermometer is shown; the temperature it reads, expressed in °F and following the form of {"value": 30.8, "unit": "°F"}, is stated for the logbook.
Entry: {"value": 22, "unit": "°F"}
